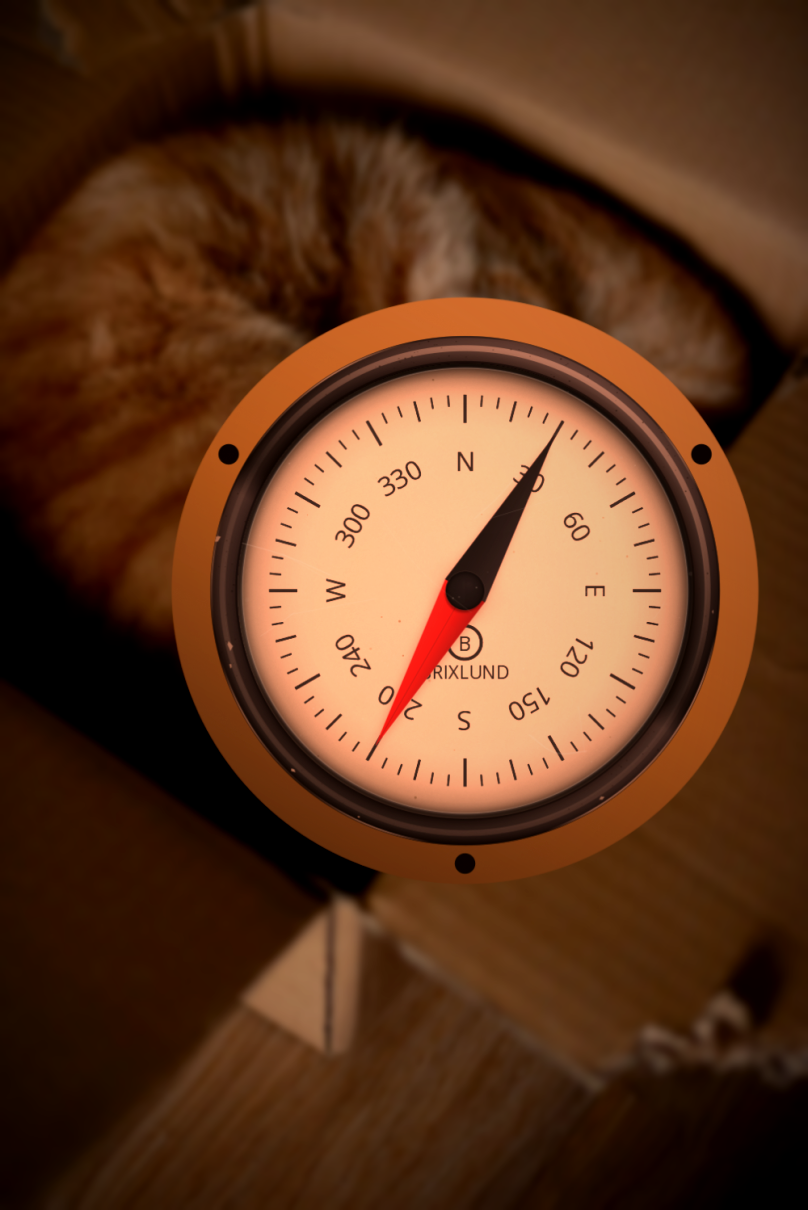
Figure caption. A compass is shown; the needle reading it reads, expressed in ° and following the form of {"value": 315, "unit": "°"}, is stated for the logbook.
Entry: {"value": 210, "unit": "°"}
